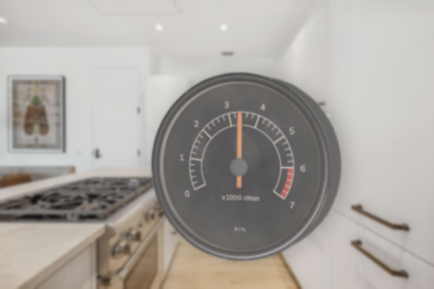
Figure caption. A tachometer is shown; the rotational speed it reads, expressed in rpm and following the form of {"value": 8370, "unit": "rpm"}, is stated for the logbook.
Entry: {"value": 3400, "unit": "rpm"}
